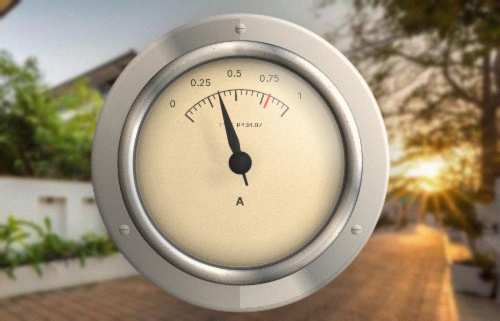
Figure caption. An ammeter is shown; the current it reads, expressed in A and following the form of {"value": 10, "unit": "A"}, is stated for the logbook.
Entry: {"value": 0.35, "unit": "A"}
